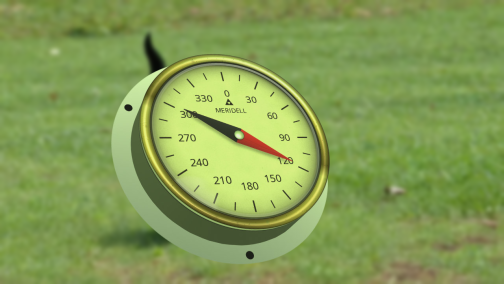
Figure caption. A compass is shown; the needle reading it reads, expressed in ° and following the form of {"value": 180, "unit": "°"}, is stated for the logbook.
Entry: {"value": 120, "unit": "°"}
